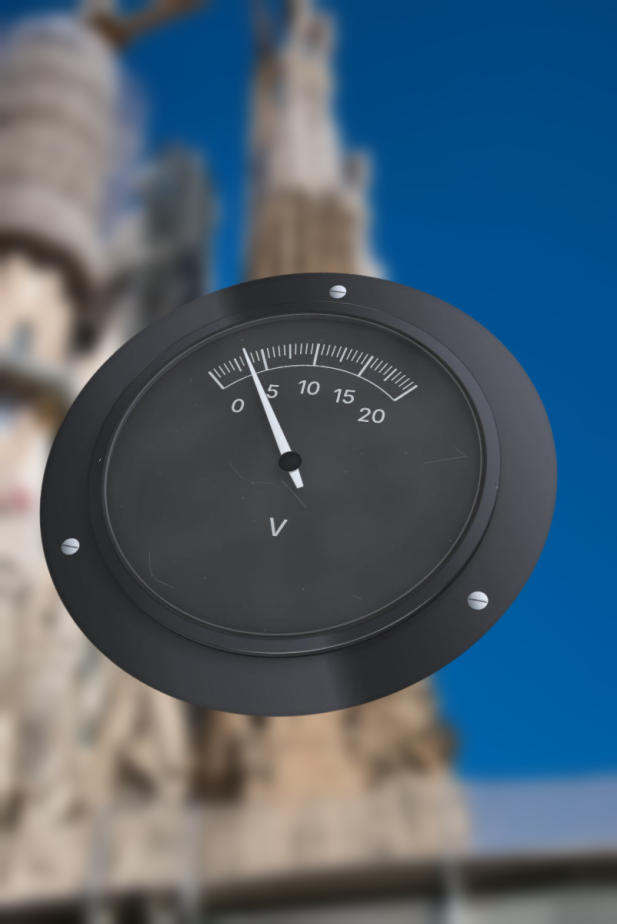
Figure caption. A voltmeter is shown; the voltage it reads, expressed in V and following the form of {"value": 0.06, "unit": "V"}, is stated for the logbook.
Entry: {"value": 3.5, "unit": "V"}
